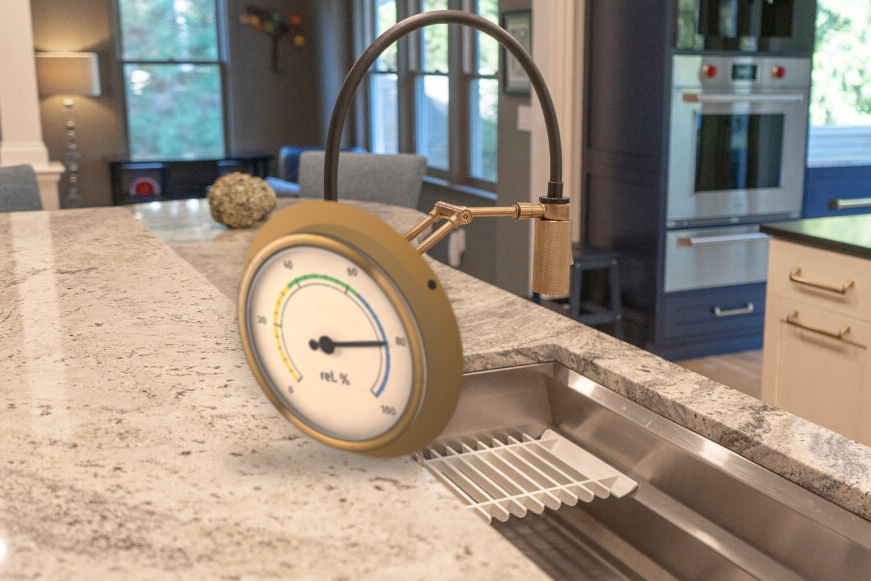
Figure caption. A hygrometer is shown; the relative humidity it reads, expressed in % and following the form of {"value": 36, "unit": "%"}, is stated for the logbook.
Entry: {"value": 80, "unit": "%"}
